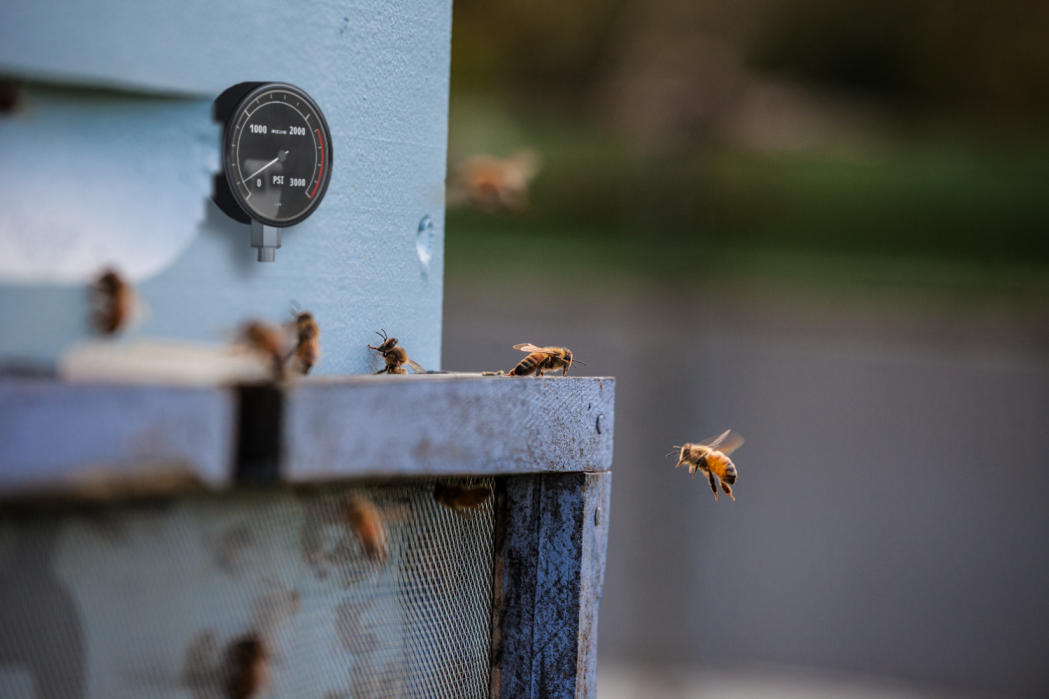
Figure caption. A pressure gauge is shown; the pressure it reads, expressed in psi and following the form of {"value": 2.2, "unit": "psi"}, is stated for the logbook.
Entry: {"value": 200, "unit": "psi"}
